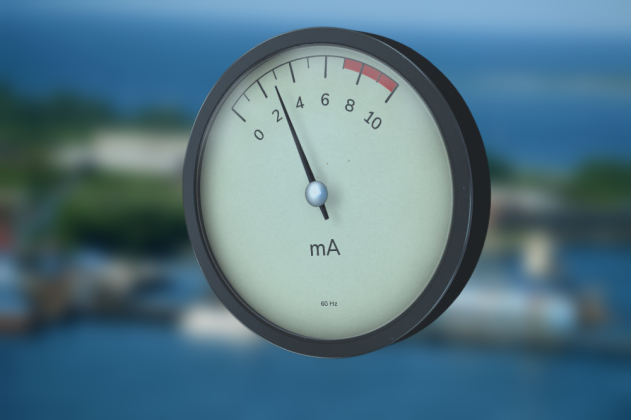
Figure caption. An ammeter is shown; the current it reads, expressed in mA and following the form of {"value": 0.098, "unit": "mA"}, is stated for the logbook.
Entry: {"value": 3, "unit": "mA"}
